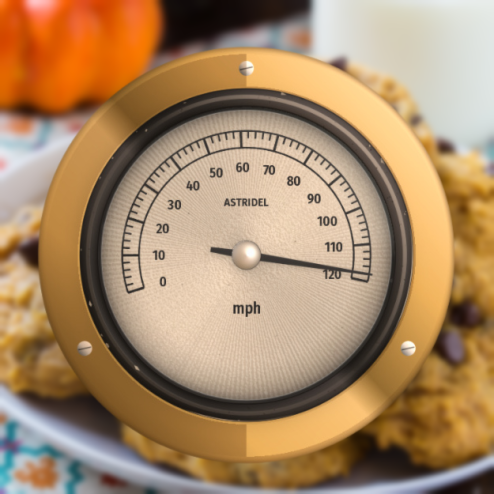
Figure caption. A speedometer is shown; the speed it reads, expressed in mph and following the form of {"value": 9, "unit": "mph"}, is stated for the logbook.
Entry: {"value": 118, "unit": "mph"}
